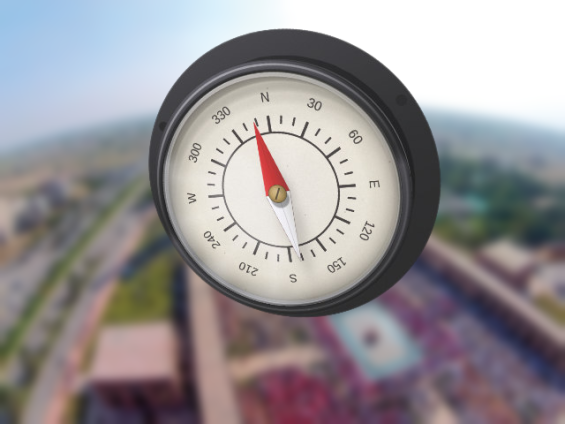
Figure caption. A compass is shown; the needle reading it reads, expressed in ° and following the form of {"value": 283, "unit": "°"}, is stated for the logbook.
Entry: {"value": 350, "unit": "°"}
